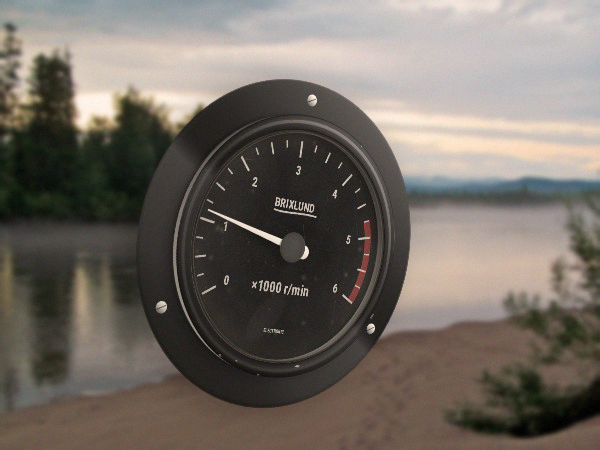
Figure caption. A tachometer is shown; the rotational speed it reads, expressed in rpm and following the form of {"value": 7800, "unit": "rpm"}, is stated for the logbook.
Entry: {"value": 1125, "unit": "rpm"}
